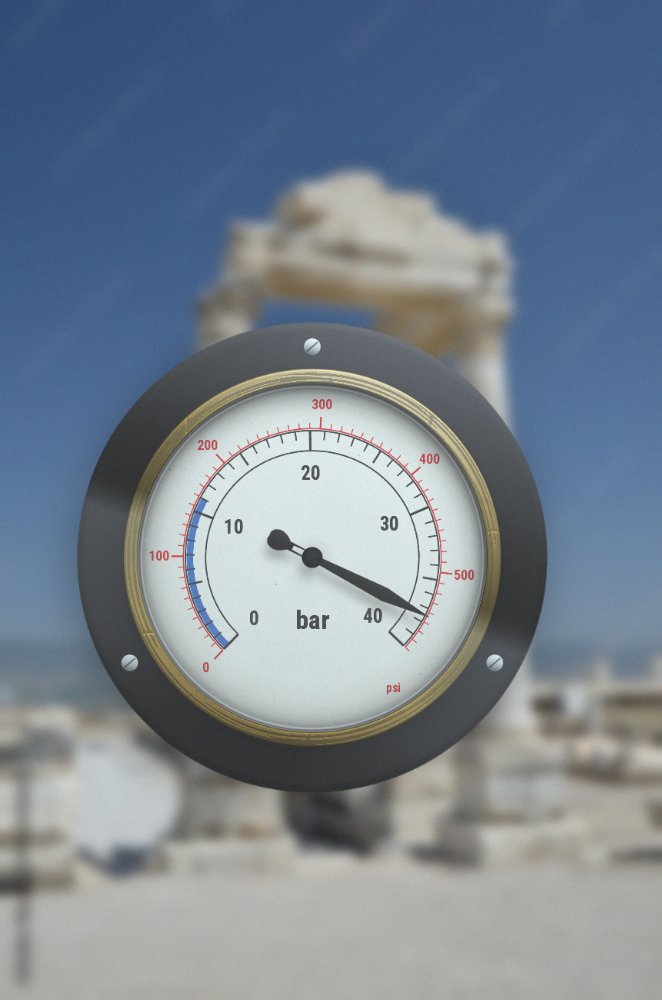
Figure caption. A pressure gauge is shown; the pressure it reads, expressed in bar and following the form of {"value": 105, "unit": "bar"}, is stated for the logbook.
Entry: {"value": 37.5, "unit": "bar"}
